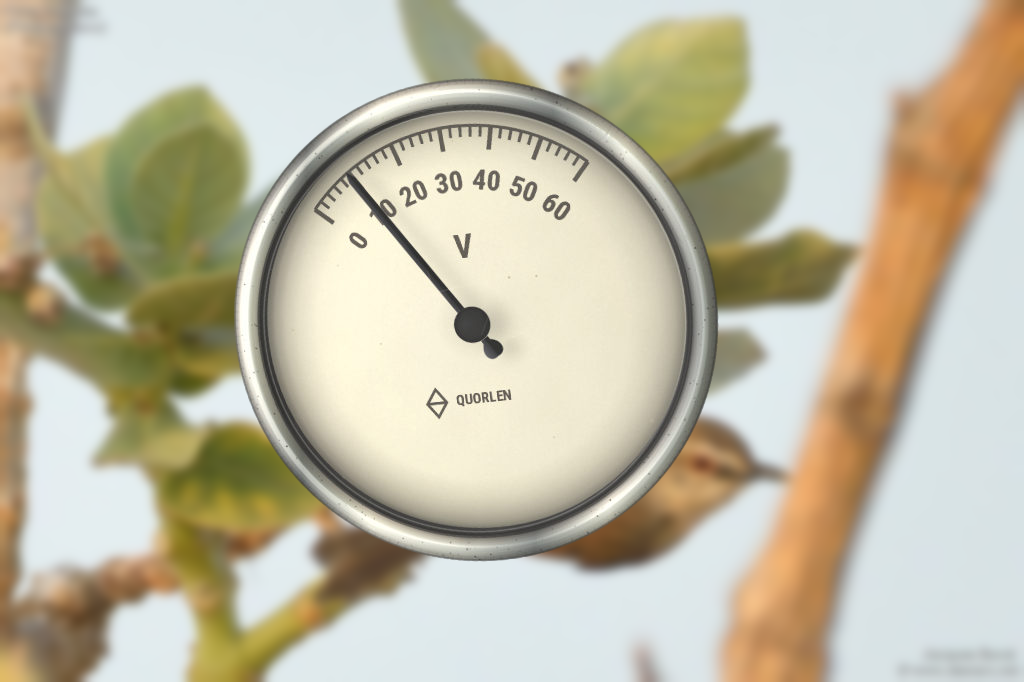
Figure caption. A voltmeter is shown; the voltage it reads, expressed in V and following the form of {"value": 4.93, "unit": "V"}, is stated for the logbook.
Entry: {"value": 10, "unit": "V"}
